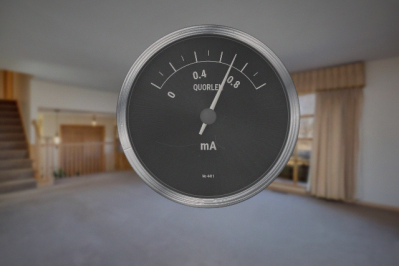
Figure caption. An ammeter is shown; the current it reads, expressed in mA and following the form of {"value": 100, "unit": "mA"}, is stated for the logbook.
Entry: {"value": 0.7, "unit": "mA"}
